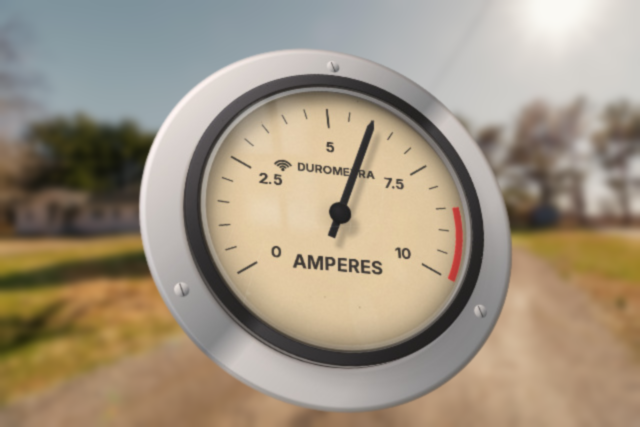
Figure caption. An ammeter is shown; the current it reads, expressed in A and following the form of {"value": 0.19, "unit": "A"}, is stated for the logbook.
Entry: {"value": 6, "unit": "A"}
